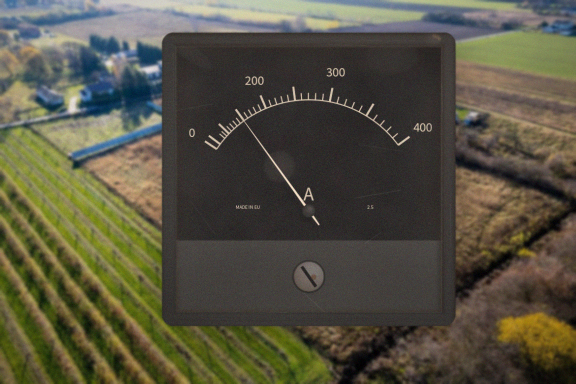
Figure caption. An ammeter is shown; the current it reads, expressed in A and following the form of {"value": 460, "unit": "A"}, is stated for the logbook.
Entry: {"value": 150, "unit": "A"}
